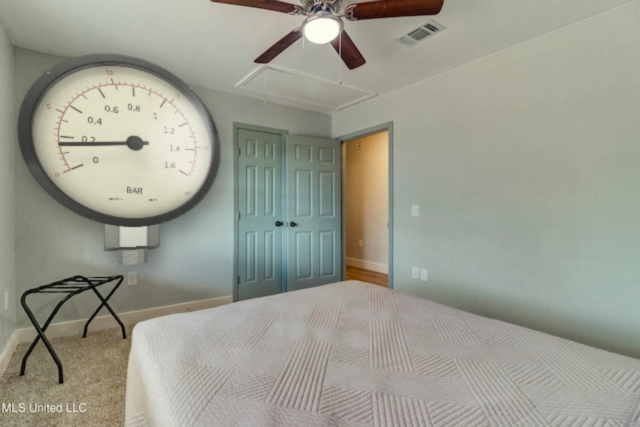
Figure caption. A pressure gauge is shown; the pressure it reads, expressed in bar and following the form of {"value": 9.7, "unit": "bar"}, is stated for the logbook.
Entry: {"value": 0.15, "unit": "bar"}
